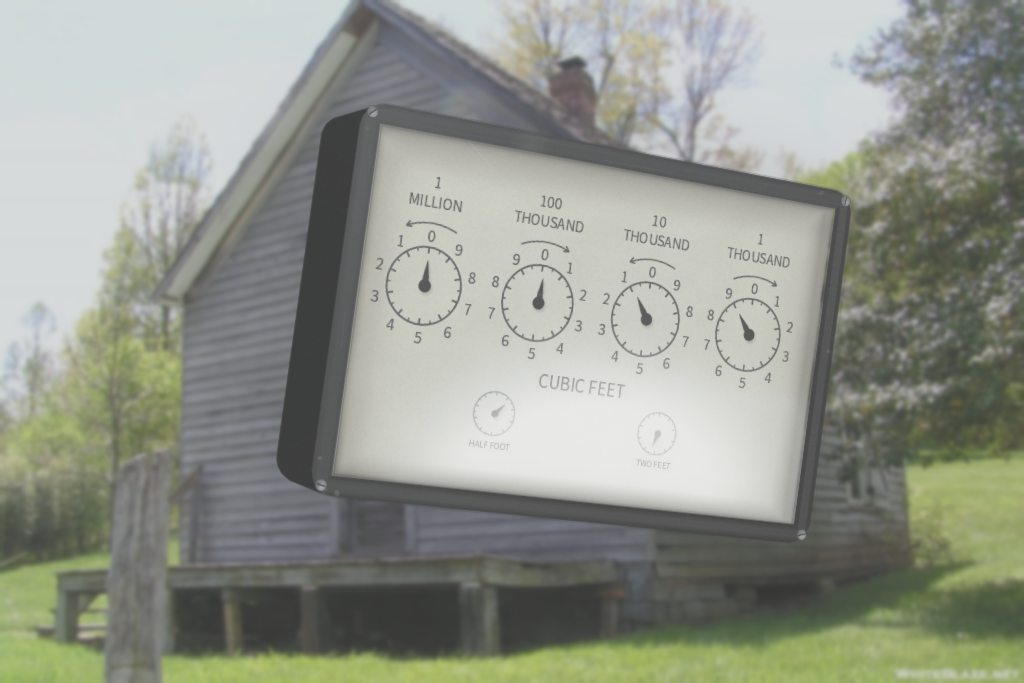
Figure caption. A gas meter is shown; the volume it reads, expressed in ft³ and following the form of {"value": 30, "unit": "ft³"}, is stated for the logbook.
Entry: {"value": 900, "unit": "ft³"}
